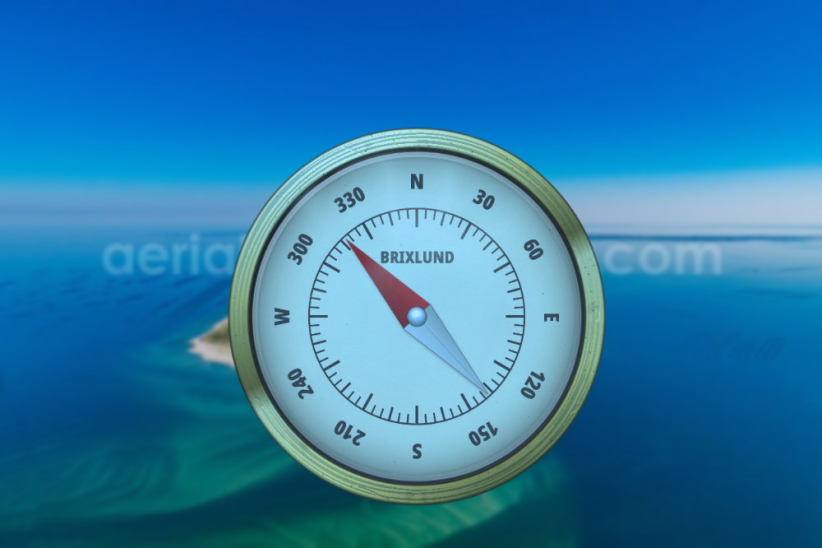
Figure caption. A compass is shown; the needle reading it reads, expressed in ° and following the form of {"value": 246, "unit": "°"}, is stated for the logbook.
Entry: {"value": 317.5, "unit": "°"}
